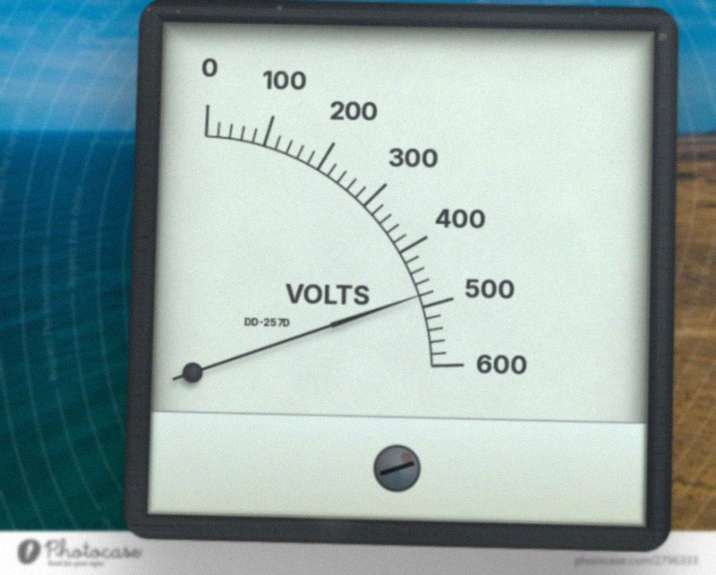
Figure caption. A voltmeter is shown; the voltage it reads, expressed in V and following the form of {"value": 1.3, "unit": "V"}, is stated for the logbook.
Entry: {"value": 480, "unit": "V"}
